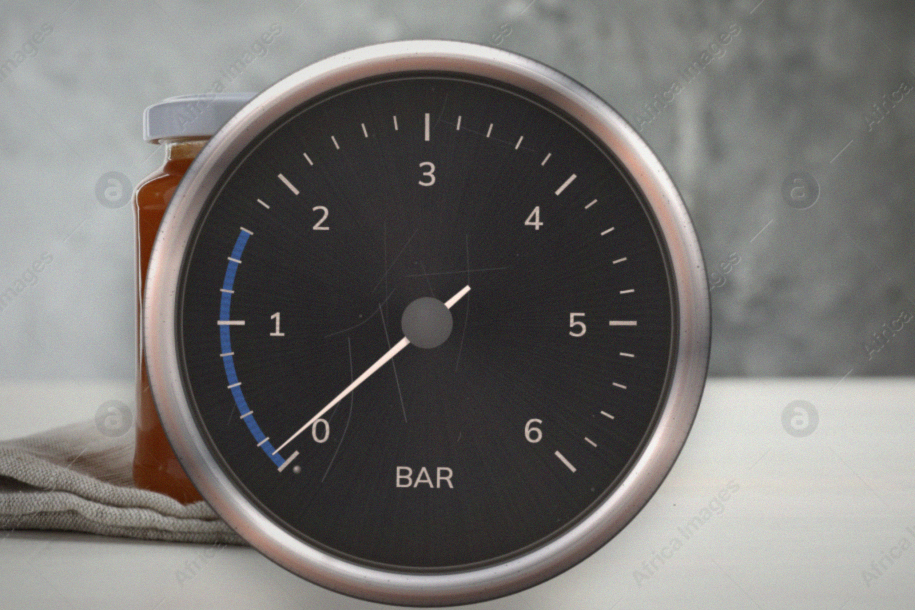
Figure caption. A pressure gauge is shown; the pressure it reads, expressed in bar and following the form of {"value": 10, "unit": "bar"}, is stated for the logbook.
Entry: {"value": 0.1, "unit": "bar"}
